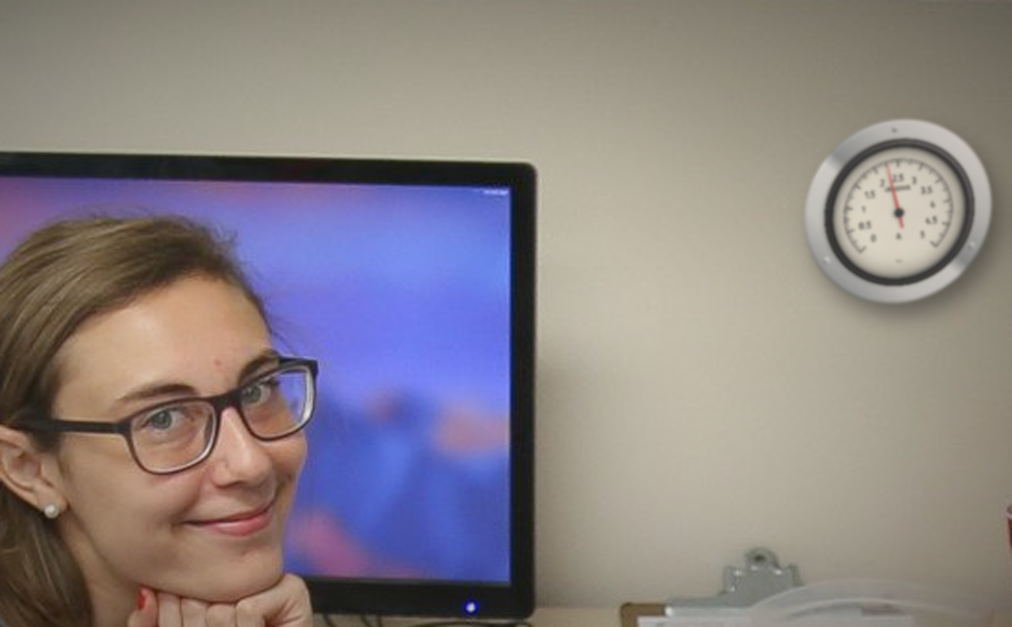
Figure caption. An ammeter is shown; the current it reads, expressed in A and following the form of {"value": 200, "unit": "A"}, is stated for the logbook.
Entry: {"value": 2.25, "unit": "A"}
